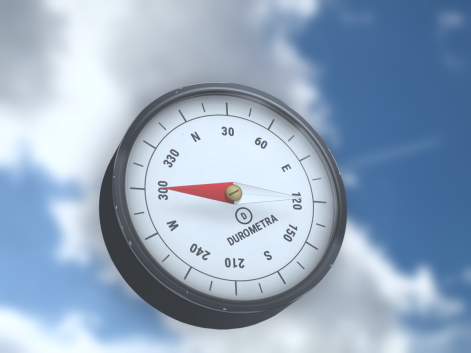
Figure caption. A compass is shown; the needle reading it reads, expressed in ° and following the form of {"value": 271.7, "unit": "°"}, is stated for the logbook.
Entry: {"value": 300, "unit": "°"}
